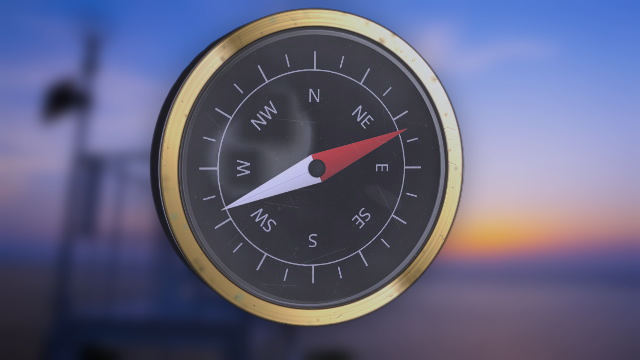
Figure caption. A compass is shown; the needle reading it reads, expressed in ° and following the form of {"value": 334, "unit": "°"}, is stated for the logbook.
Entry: {"value": 67.5, "unit": "°"}
